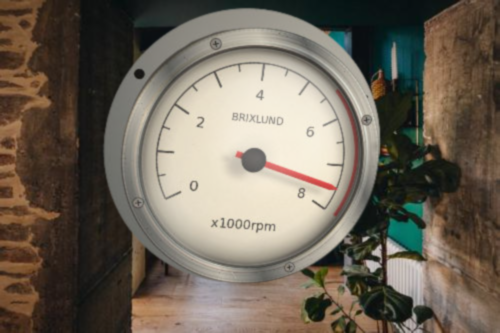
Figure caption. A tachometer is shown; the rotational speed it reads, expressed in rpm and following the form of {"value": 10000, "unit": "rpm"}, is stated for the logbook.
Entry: {"value": 7500, "unit": "rpm"}
